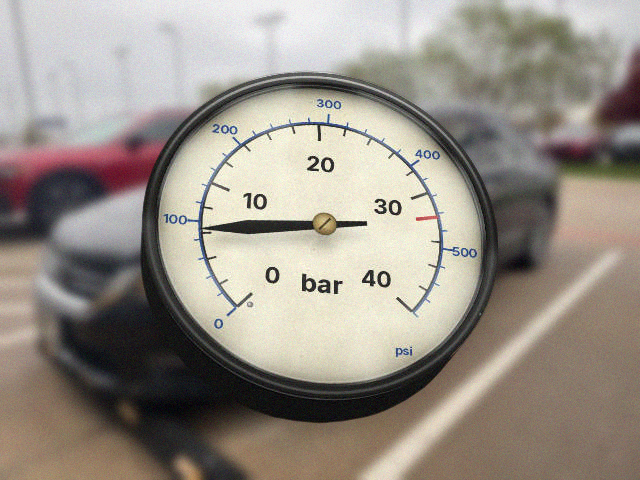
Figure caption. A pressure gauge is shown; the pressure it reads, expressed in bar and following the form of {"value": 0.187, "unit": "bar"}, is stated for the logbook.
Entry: {"value": 6, "unit": "bar"}
